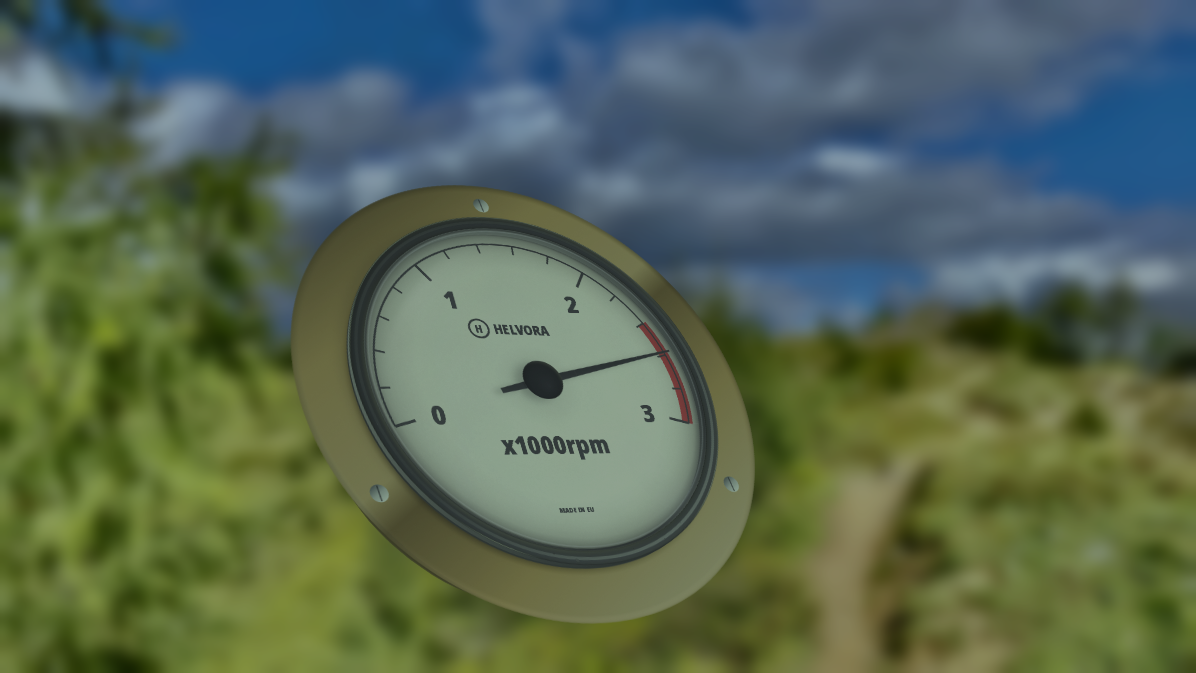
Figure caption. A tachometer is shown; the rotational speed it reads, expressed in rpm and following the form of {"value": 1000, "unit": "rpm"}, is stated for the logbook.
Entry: {"value": 2600, "unit": "rpm"}
